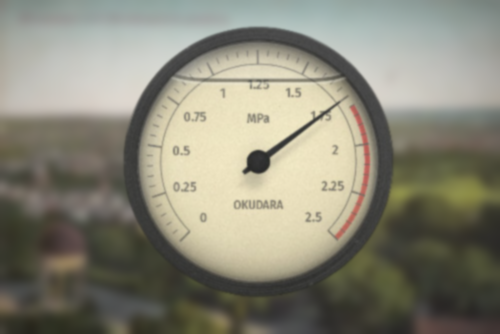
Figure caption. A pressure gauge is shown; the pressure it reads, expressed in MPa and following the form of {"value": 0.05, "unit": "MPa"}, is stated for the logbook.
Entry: {"value": 1.75, "unit": "MPa"}
